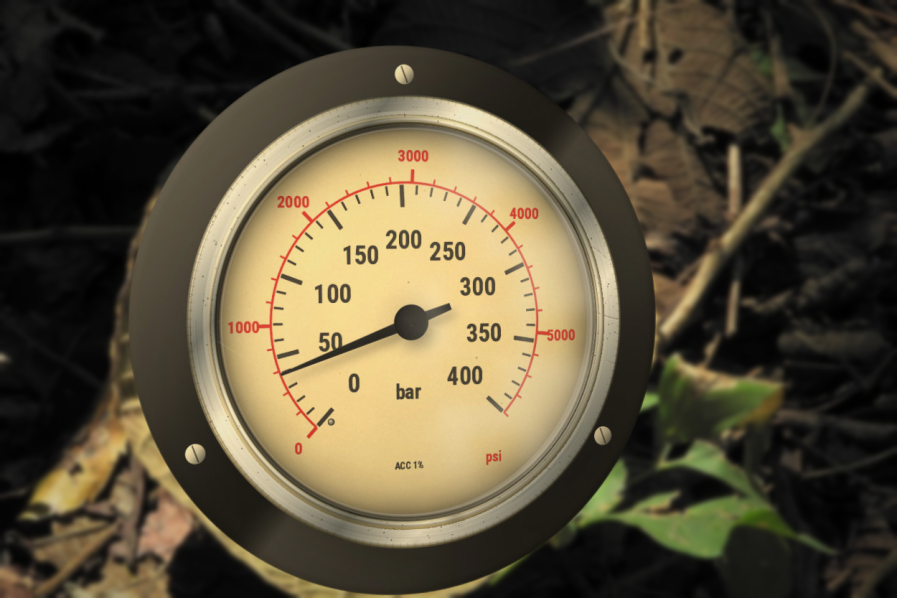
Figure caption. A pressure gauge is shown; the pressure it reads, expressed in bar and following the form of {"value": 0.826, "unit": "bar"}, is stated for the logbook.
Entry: {"value": 40, "unit": "bar"}
